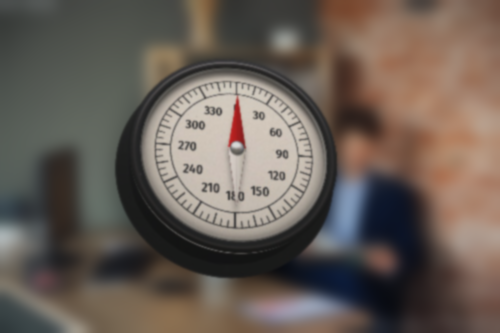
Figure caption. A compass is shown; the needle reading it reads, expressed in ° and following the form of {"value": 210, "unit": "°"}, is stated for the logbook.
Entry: {"value": 0, "unit": "°"}
